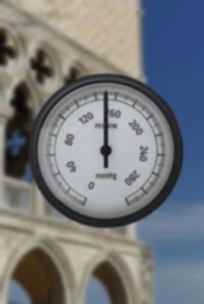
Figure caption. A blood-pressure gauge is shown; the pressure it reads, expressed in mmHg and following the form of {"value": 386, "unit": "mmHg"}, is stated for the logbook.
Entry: {"value": 150, "unit": "mmHg"}
